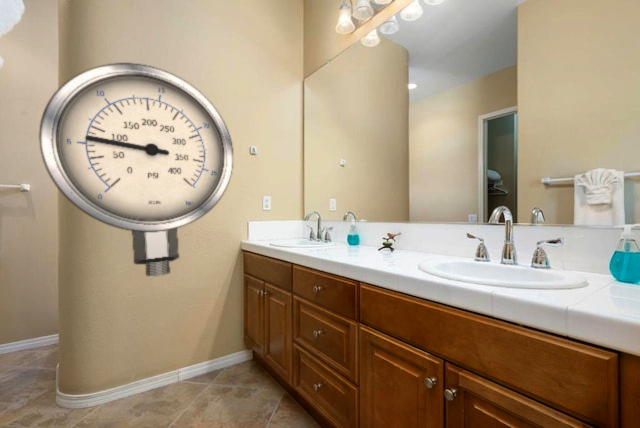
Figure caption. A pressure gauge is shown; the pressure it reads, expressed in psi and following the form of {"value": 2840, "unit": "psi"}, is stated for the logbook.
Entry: {"value": 80, "unit": "psi"}
